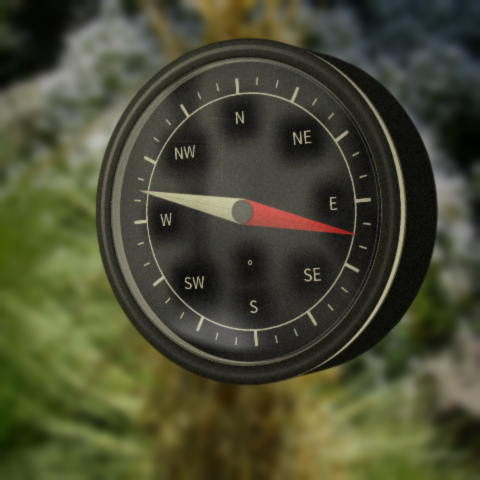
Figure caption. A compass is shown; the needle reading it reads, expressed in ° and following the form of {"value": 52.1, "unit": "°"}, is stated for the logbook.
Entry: {"value": 105, "unit": "°"}
